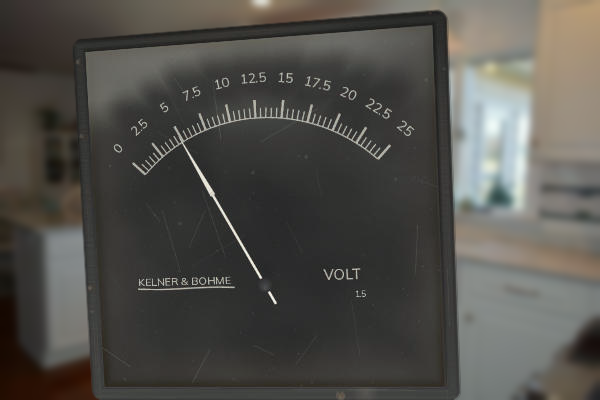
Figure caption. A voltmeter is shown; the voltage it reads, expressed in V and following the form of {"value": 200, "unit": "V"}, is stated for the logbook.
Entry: {"value": 5, "unit": "V"}
